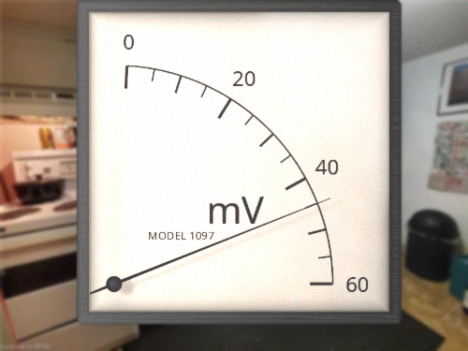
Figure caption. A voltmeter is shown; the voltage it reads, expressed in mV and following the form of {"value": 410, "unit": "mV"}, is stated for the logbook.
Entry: {"value": 45, "unit": "mV"}
